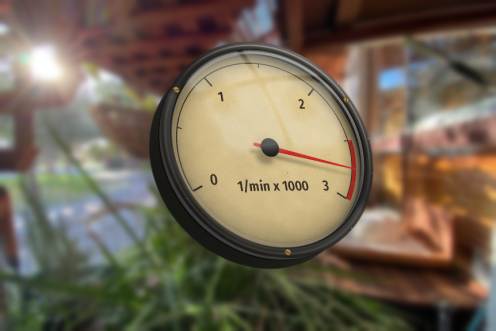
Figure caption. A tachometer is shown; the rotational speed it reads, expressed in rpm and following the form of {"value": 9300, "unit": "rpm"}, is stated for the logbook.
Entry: {"value": 2750, "unit": "rpm"}
